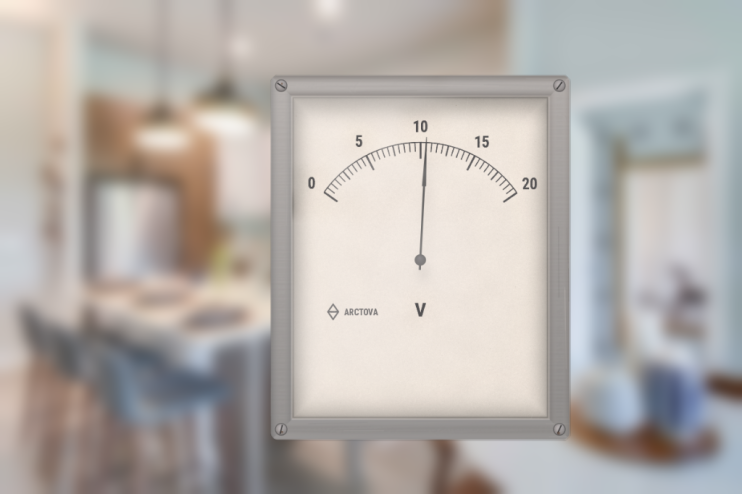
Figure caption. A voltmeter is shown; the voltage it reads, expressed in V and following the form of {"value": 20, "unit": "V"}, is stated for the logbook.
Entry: {"value": 10.5, "unit": "V"}
